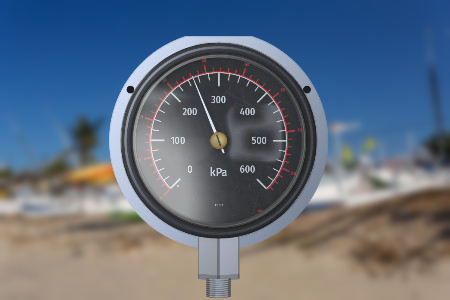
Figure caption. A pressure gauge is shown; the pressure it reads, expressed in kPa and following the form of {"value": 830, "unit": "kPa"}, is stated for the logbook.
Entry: {"value": 250, "unit": "kPa"}
